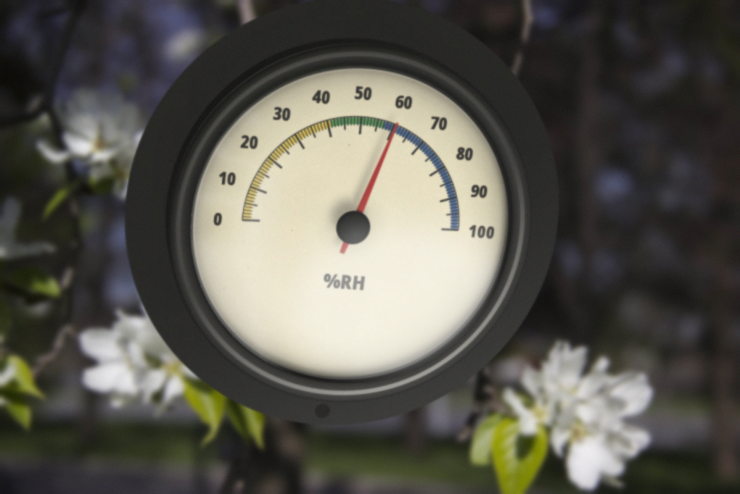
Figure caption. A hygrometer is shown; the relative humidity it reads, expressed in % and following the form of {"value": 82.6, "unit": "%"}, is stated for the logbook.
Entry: {"value": 60, "unit": "%"}
